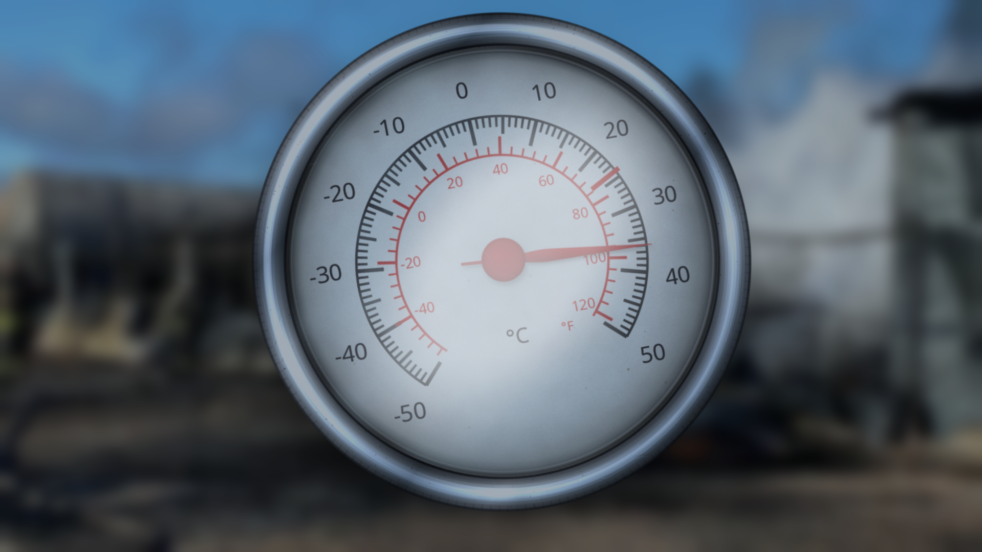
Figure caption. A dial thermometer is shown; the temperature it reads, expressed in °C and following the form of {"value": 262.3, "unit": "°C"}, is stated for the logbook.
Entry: {"value": 36, "unit": "°C"}
